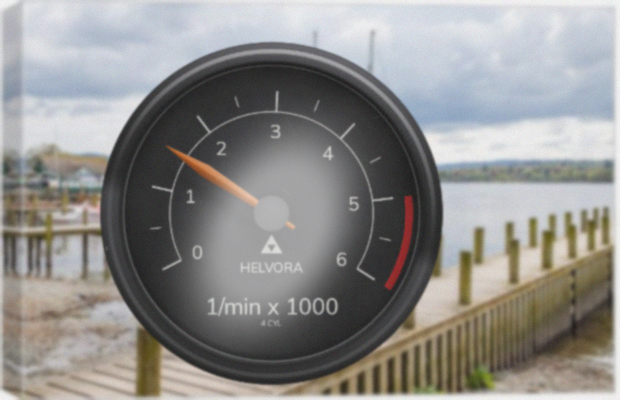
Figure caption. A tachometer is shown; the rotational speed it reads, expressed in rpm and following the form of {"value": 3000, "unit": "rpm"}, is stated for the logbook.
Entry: {"value": 1500, "unit": "rpm"}
